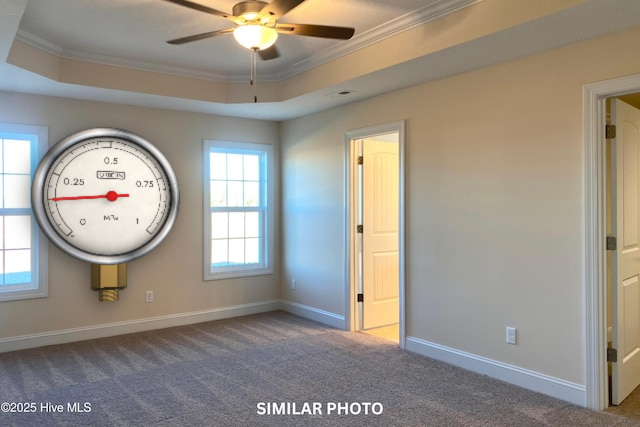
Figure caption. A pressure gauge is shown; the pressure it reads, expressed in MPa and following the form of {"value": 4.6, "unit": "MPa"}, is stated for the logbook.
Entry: {"value": 0.15, "unit": "MPa"}
